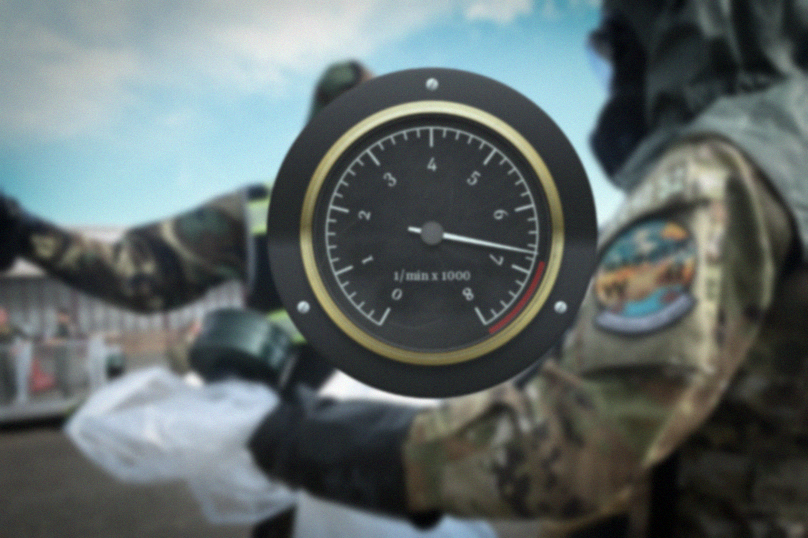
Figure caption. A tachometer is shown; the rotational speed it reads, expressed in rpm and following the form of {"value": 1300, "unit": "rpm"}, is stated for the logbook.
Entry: {"value": 6700, "unit": "rpm"}
